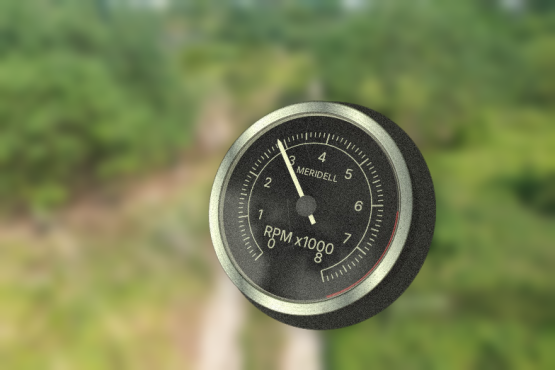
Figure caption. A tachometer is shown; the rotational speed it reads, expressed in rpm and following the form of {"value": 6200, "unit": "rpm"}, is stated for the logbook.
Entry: {"value": 2900, "unit": "rpm"}
